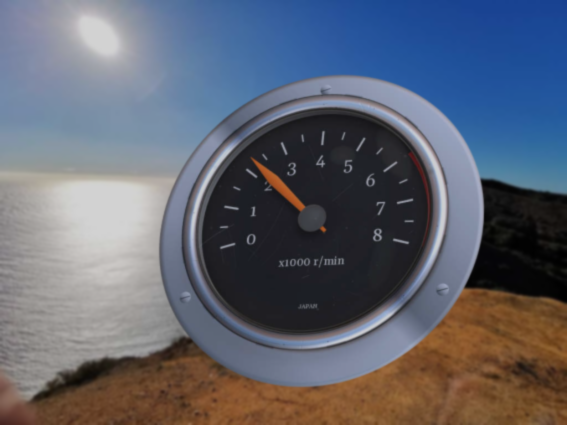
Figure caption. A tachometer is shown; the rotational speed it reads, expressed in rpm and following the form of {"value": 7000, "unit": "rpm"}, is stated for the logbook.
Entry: {"value": 2250, "unit": "rpm"}
